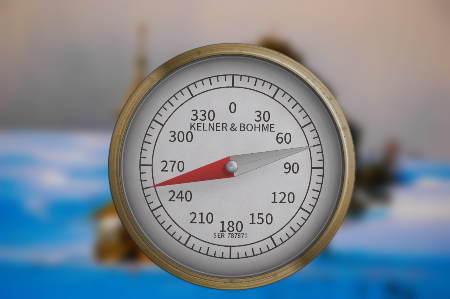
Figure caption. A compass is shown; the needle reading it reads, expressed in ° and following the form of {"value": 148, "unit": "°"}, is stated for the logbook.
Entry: {"value": 255, "unit": "°"}
